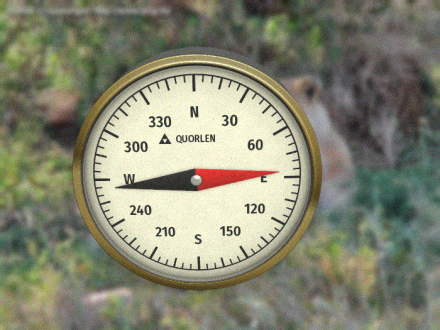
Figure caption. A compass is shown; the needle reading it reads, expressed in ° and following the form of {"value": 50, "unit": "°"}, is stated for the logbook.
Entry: {"value": 85, "unit": "°"}
